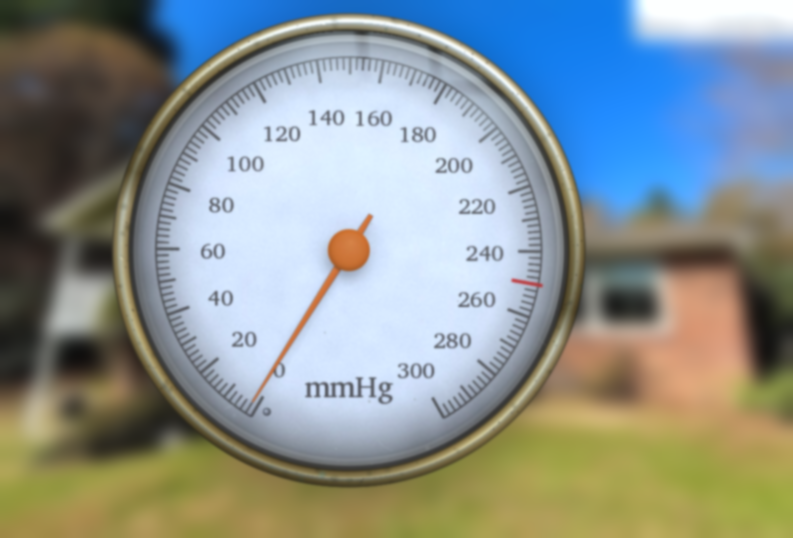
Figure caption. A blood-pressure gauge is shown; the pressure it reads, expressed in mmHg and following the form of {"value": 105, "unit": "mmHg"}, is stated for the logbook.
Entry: {"value": 2, "unit": "mmHg"}
